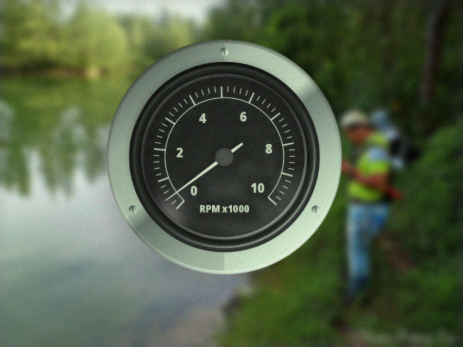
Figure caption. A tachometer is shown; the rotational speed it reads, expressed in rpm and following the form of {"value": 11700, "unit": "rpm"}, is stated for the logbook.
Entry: {"value": 400, "unit": "rpm"}
